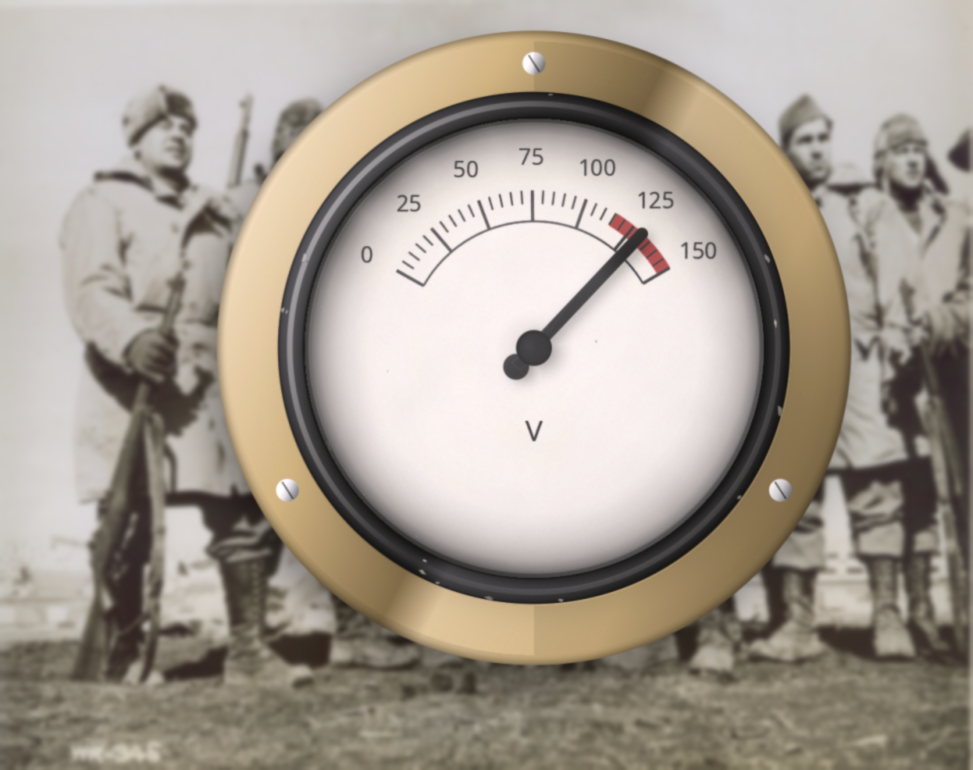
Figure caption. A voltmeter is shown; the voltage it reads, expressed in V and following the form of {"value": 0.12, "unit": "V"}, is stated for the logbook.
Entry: {"value": 130, "unit": "V"}
